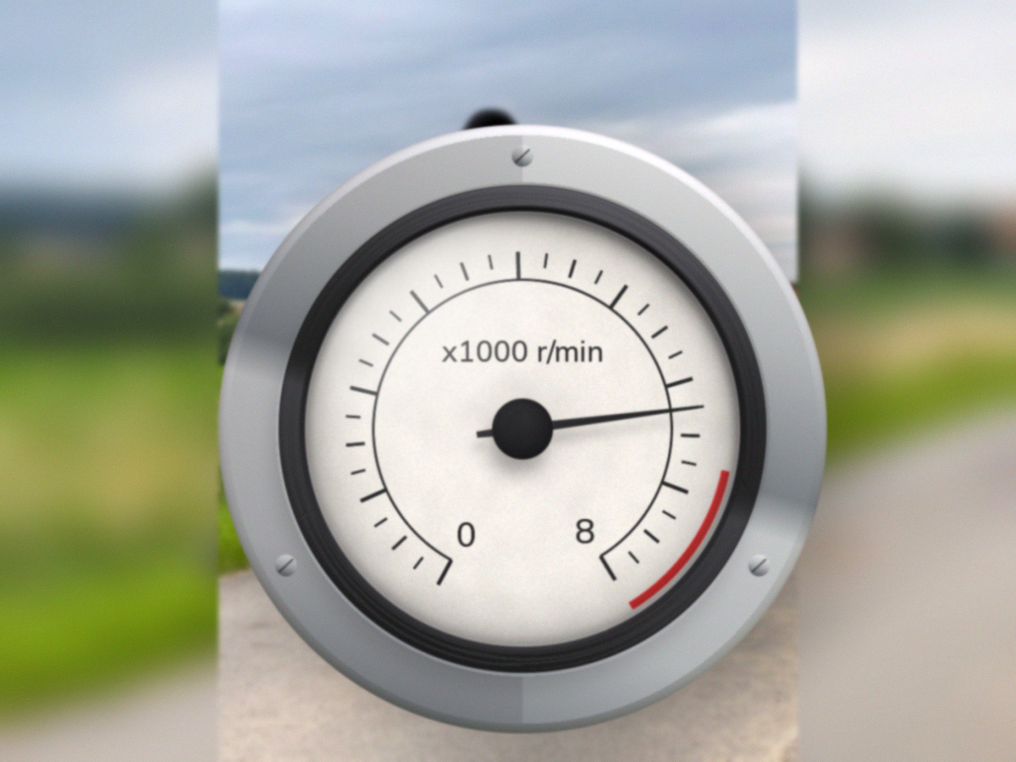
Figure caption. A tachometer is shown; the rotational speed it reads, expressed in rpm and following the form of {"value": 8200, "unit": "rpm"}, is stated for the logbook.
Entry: {"value": 6250, "unit": "rpm"}
